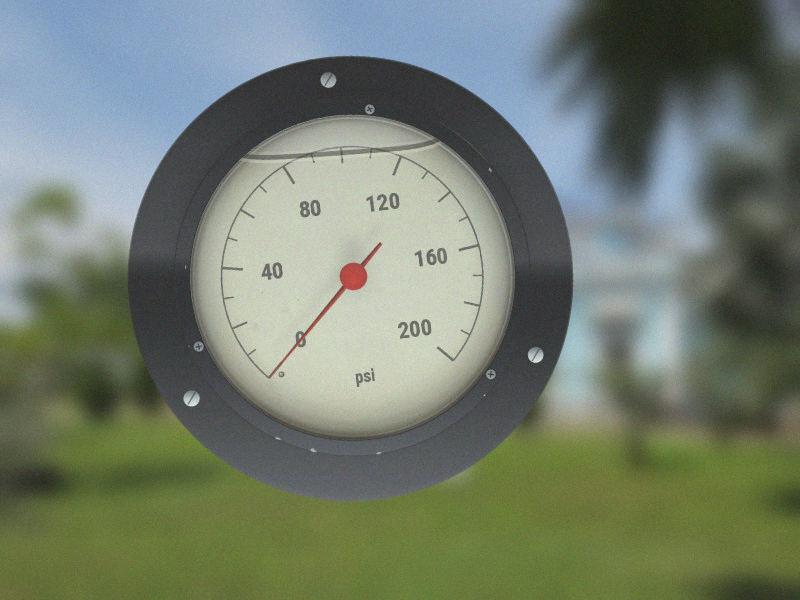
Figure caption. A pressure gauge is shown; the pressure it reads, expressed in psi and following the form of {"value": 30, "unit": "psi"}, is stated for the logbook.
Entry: {"value": 0, "unit": "psi"}
